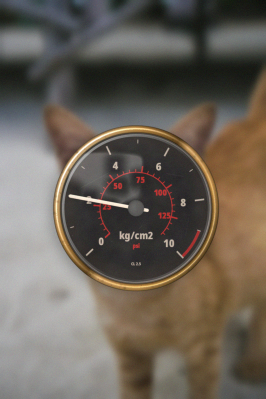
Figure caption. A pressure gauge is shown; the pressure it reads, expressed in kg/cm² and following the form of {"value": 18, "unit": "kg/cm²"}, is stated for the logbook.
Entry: {"value": 2, "unit": "kg/cm²"}
